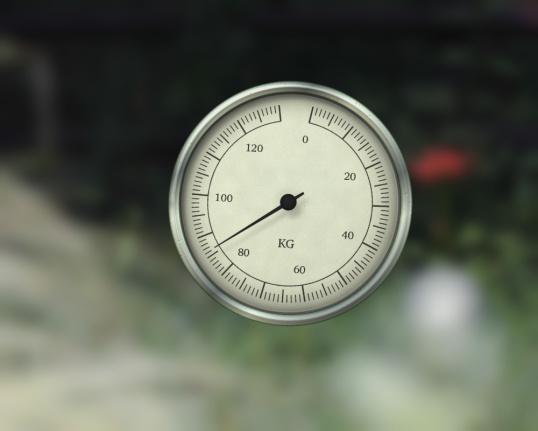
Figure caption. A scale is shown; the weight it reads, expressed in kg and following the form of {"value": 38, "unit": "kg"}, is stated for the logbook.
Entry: {"value": 86, "unit": "kg"}
